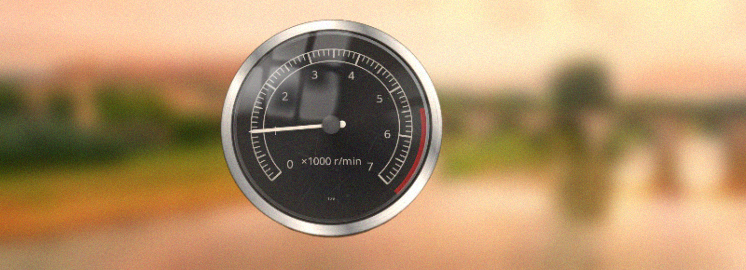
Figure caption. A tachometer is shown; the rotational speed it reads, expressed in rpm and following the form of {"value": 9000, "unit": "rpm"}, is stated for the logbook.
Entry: {"value": 1000, "unit": "rpm"}
